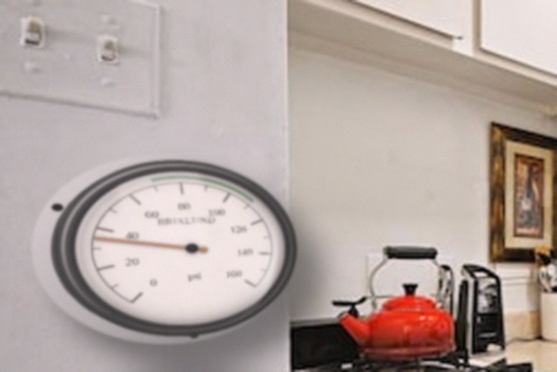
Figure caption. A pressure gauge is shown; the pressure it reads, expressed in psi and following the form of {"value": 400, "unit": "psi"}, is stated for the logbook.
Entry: {"value": 35, "unit": "psi"}
